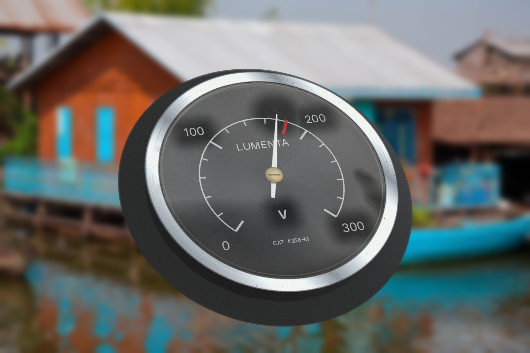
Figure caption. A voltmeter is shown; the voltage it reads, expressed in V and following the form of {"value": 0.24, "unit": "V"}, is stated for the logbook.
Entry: {"value": 170, "unit": "V"}
